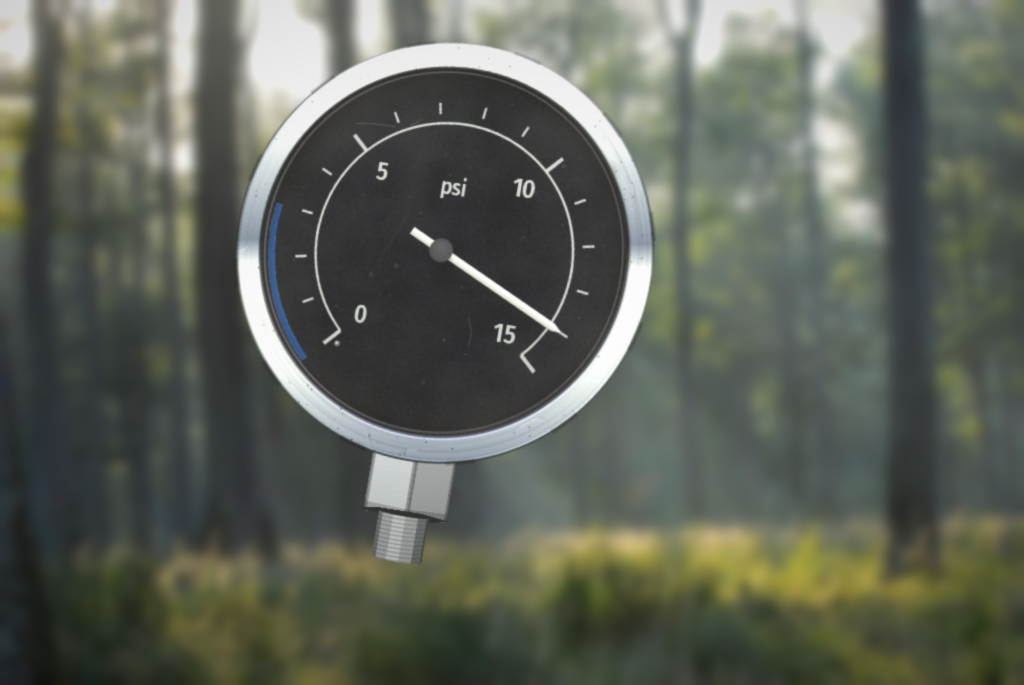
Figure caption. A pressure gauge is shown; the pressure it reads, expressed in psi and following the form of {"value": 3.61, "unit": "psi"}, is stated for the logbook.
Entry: {"value": 14, "unit": "psi"}
